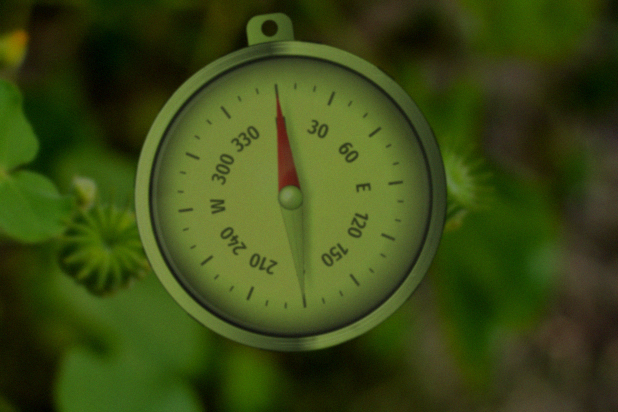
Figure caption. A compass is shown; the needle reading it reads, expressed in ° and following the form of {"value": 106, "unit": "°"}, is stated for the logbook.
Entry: {"value": 0, "unit": "°"}
